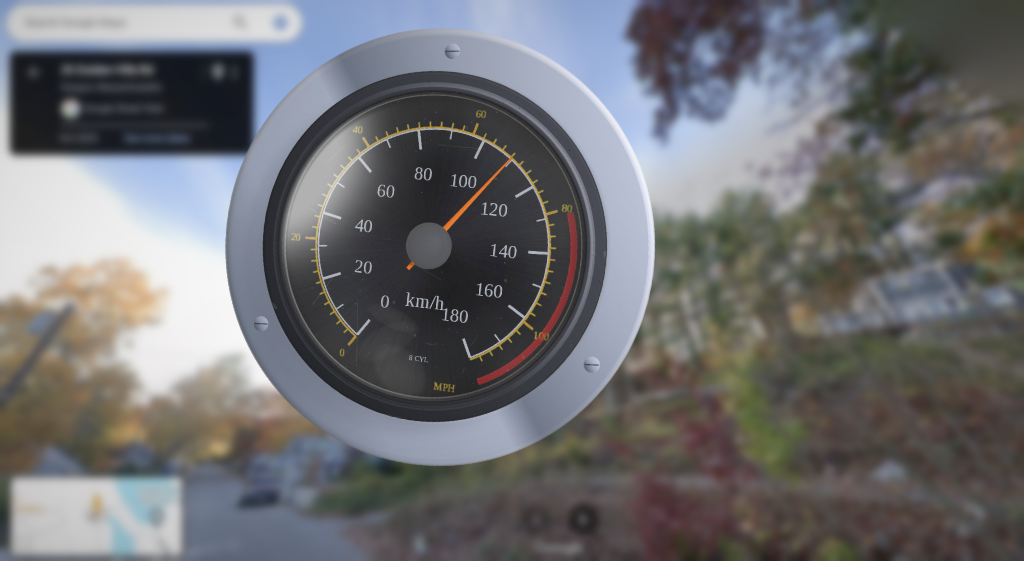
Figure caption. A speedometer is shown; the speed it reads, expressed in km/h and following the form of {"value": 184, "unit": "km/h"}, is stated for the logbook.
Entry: {"value": 110, "unit": "km/h"}
